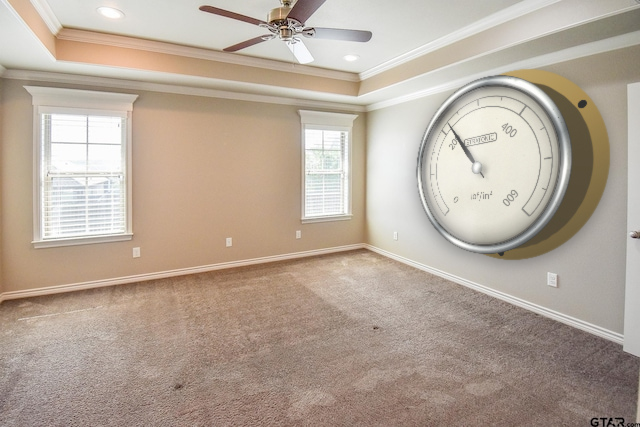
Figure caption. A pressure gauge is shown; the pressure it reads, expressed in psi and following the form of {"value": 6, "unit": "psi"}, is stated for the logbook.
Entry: {"value": 225, "unit": "psi"}
